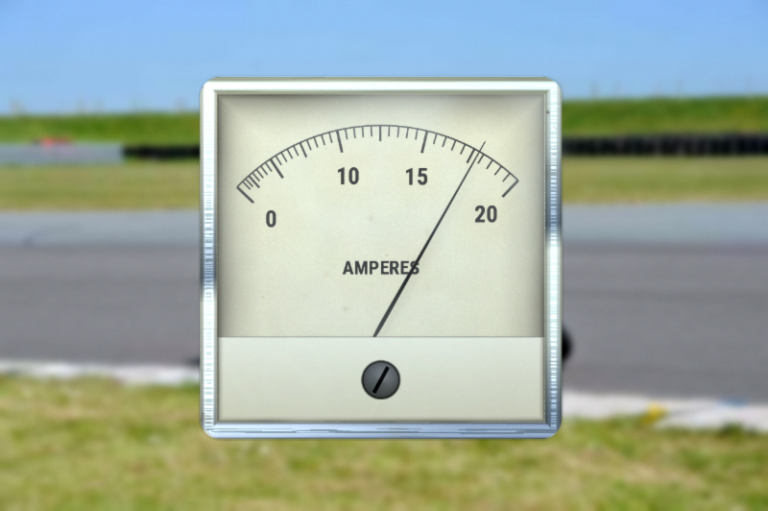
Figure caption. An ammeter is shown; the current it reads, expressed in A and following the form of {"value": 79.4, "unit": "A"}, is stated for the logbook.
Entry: {"value": 17.75, "unit": "A"}
